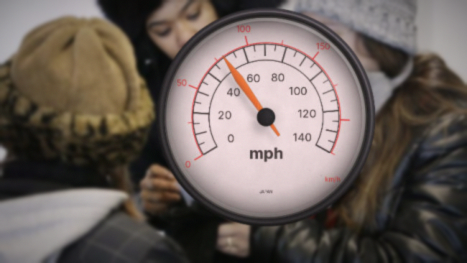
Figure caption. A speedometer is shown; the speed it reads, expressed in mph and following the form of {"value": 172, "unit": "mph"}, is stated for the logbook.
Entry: {"value": 50, "unit": "mph"}
